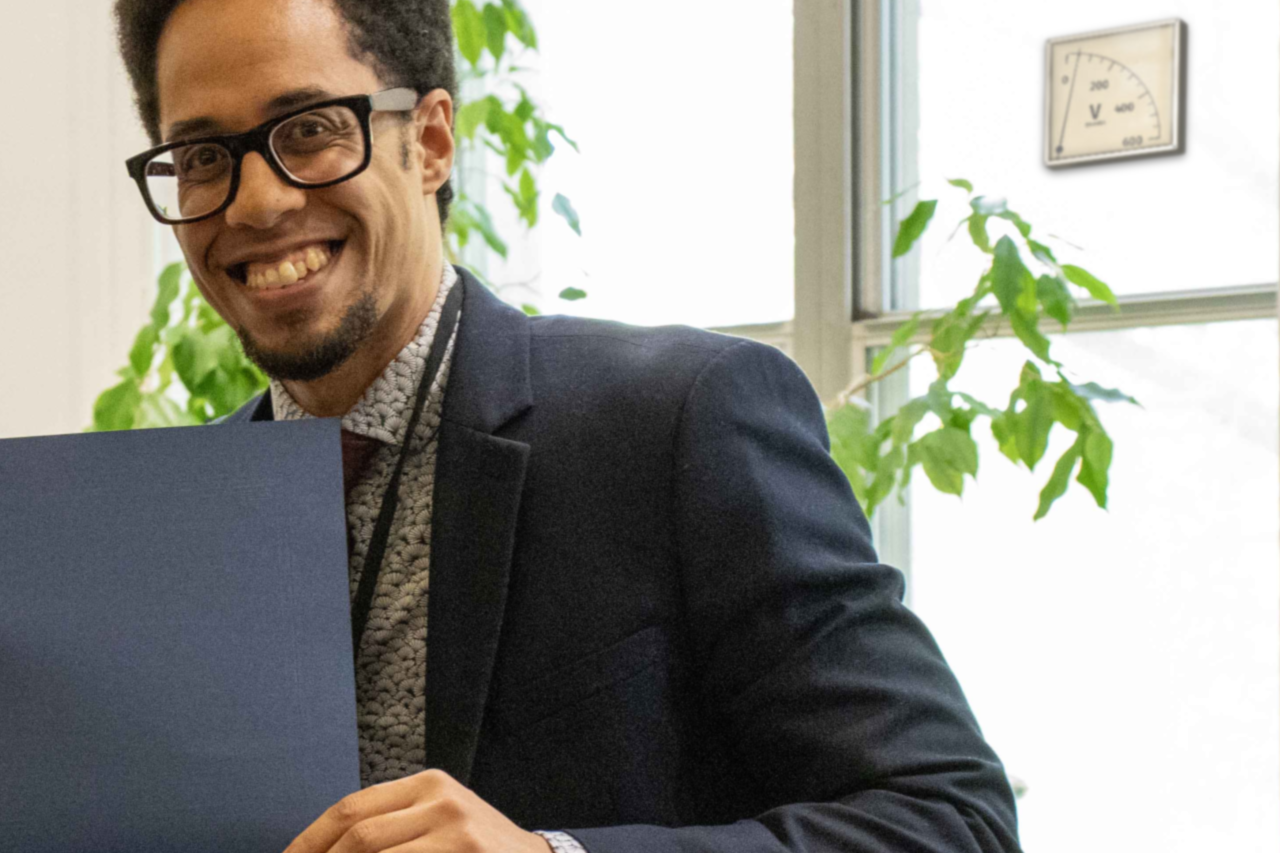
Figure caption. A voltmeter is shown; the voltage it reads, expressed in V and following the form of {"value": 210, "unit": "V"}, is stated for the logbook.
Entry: {"value": 50, "unit": "V"}
